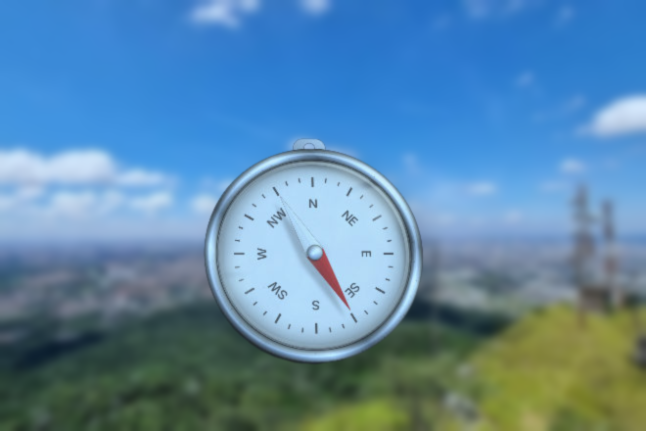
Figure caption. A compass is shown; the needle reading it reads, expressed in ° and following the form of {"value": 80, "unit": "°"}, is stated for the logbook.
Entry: {"value": 150, "unit": "°"}
